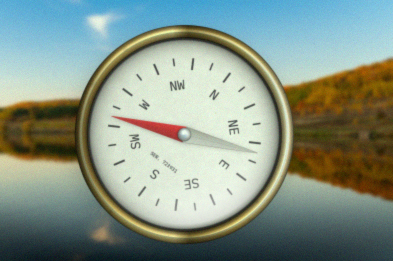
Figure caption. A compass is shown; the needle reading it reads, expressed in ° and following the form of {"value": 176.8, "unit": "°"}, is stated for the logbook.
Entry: {"value": 247.5, "unit": "°"}
